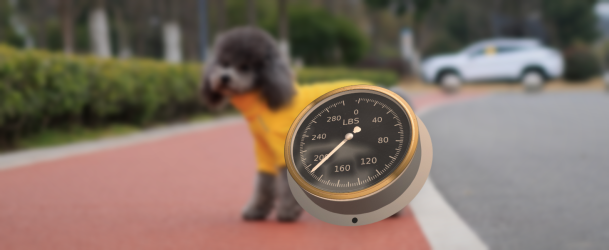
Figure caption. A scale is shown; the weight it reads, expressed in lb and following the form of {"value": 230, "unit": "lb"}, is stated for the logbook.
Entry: {"value": 190, "unit": "lb"}
